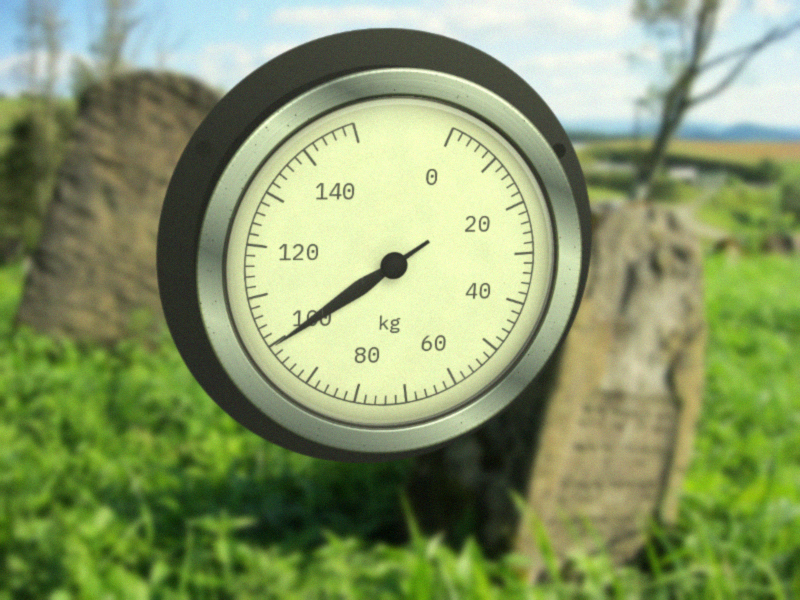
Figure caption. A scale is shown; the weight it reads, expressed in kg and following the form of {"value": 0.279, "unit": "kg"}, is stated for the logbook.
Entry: {"value": 100, "unit": "kg"}
